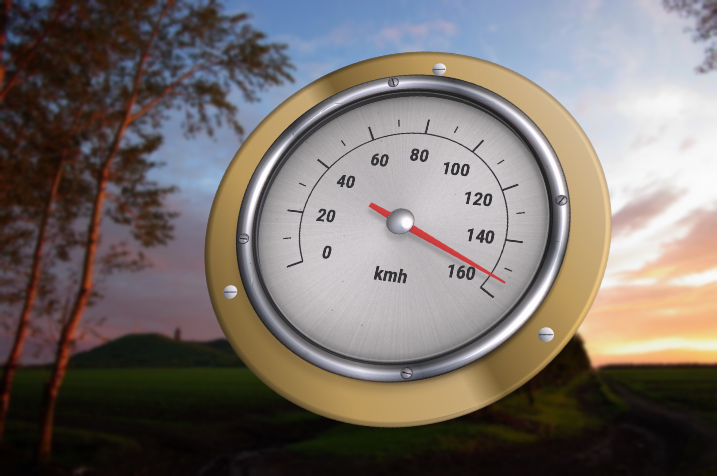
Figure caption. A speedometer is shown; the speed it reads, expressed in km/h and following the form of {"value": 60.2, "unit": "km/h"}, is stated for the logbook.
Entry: {"value": 155, "unit": "km/h"}
